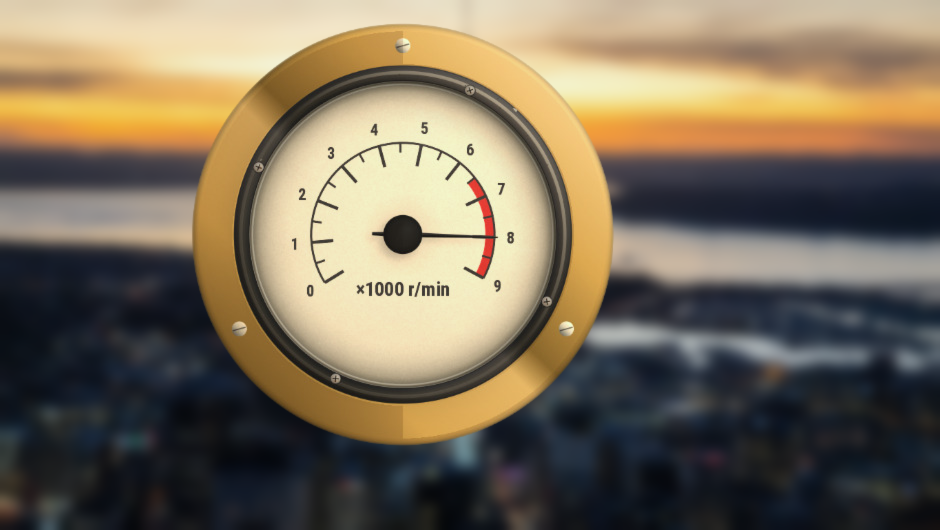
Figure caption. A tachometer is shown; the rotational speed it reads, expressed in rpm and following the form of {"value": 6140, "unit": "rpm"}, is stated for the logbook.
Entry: {"value": 8000, "unit": "rpm"}
